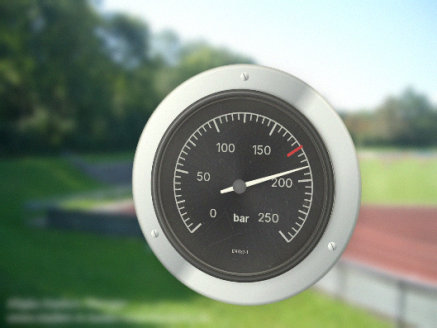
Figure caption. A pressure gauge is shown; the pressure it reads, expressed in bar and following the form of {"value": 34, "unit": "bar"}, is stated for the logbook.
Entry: {"value": 190, "unit": "bar"}
